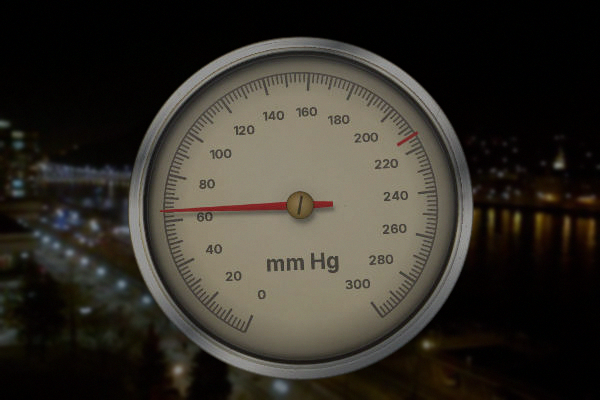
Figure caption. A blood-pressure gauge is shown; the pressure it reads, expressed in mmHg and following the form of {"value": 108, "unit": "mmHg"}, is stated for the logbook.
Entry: {"value": 64, "unit": "mmHg"}
